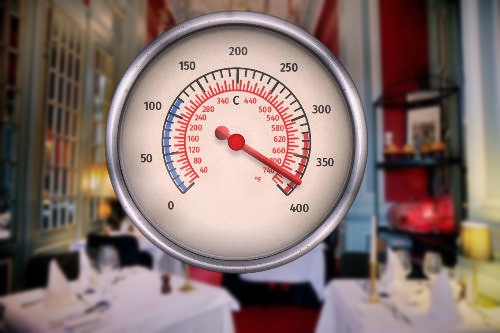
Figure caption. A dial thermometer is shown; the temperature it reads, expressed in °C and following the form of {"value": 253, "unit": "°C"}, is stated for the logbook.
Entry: {"value": 380, "unit": "°C"}
